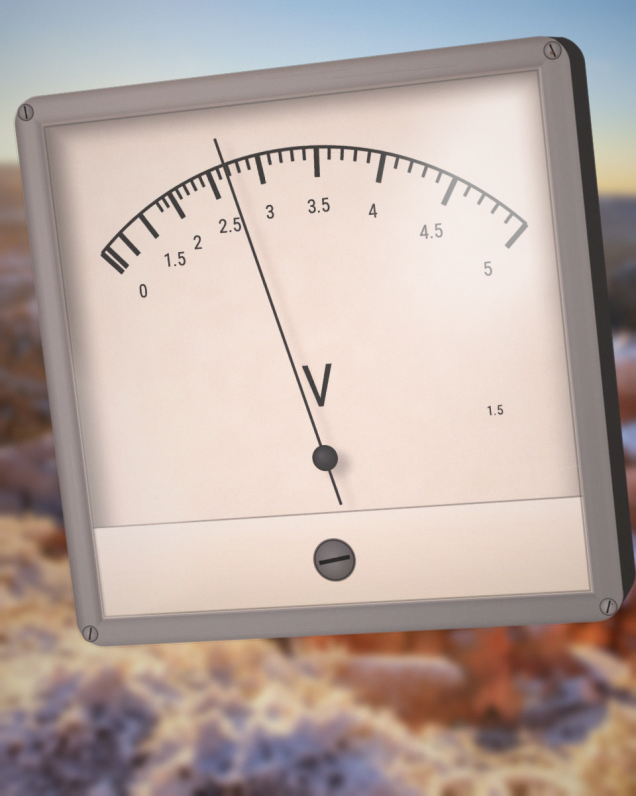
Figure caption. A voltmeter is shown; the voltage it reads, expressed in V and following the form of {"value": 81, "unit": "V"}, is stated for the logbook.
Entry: {"value": 2.7, "unit": "V"}
